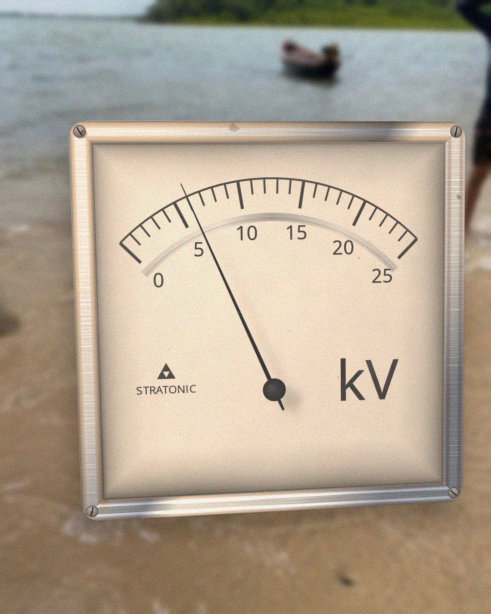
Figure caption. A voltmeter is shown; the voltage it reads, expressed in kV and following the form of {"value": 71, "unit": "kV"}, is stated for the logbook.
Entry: {"value": 6, "unit": "kV"}
